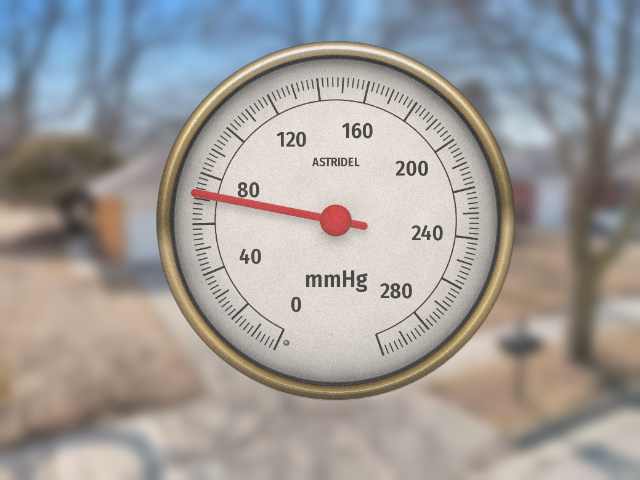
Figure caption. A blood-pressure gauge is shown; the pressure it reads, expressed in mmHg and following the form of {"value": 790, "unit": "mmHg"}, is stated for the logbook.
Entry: {"value": 72, "unit": "mmHg"}
